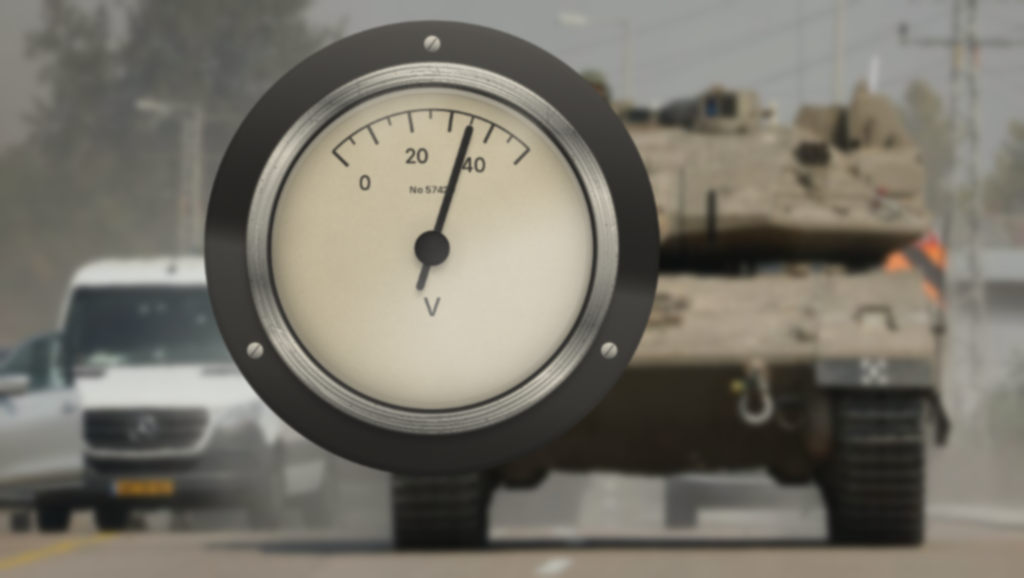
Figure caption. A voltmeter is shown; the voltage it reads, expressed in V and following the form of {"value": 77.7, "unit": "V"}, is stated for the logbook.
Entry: {"value": 35, "unit": "V"}
